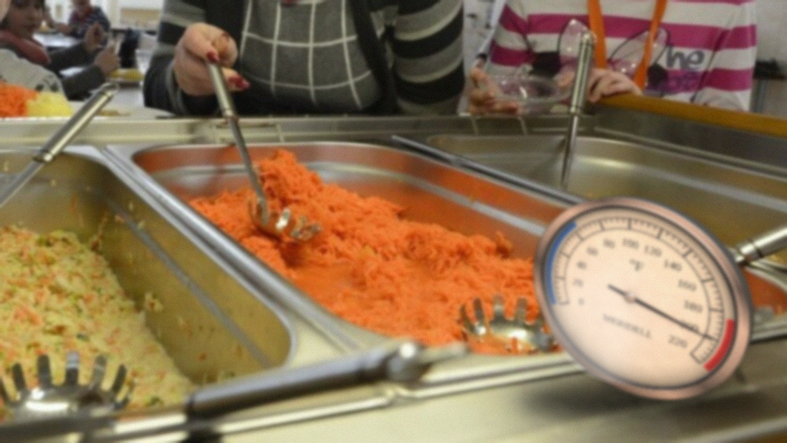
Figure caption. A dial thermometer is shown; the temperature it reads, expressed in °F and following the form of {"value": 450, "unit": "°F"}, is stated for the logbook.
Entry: {"value": 200, "unit": "°F"}
